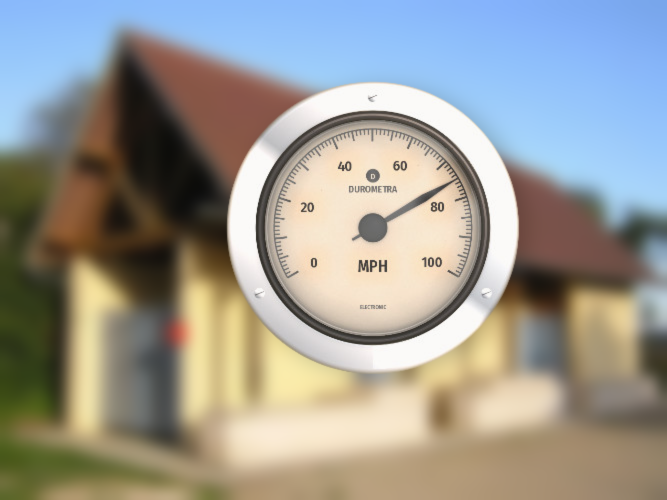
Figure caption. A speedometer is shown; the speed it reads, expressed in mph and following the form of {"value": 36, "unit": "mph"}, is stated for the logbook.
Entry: {"value": 75, "unit": "mph"}
